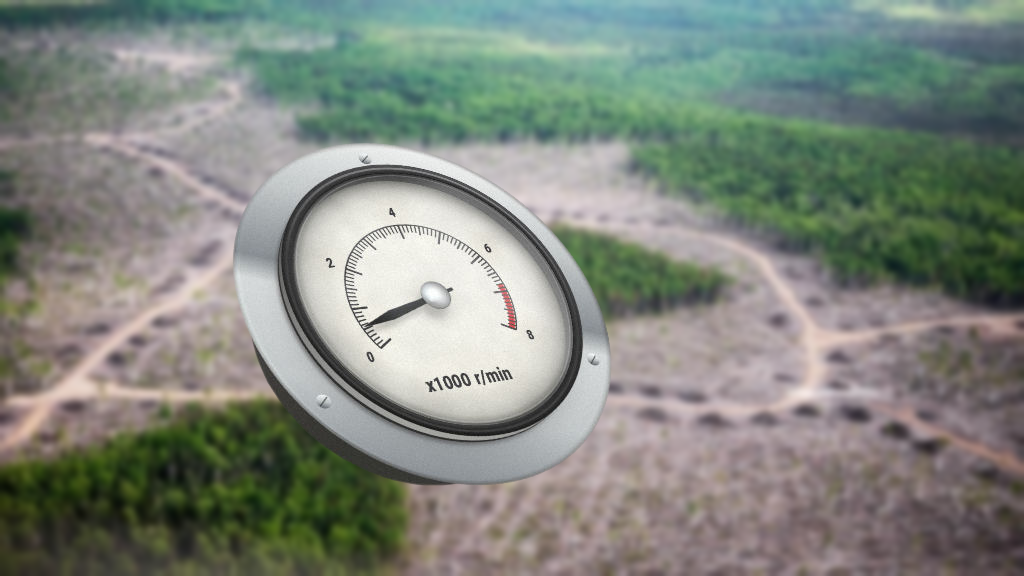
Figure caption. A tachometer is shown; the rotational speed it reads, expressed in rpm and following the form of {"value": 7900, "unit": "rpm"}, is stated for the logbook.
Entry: {"value": 500, "unit": "rpm"}
